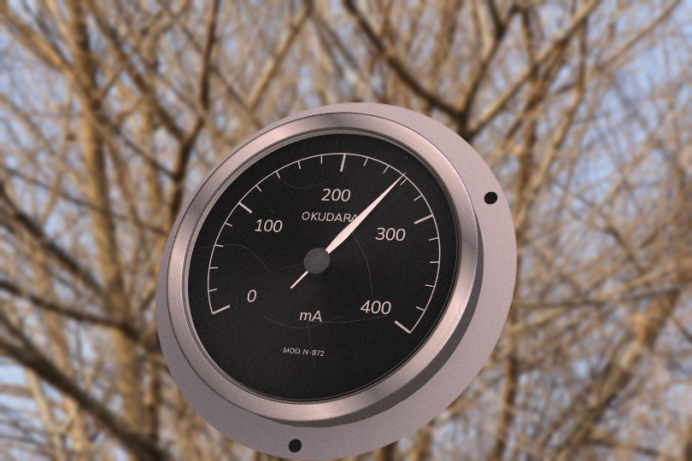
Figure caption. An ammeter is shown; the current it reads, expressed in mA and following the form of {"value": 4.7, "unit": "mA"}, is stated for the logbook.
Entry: {"value": 260, "unit": "mA"}
